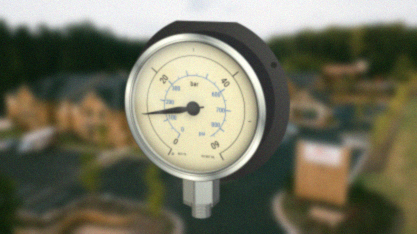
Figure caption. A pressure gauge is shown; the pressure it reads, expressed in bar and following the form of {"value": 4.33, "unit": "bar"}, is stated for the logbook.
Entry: {"value": 10, "unit": "bar"}
